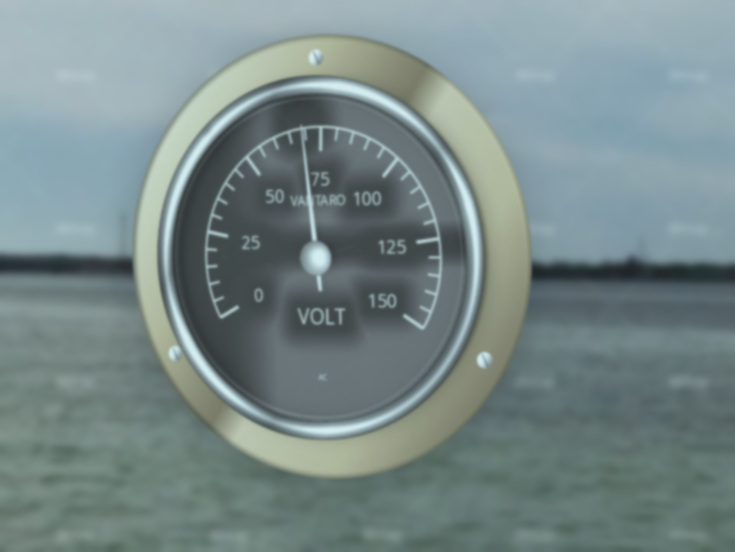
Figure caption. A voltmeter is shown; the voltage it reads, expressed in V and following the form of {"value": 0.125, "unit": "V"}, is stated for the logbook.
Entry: {"value": 70, "unit": "V"}
